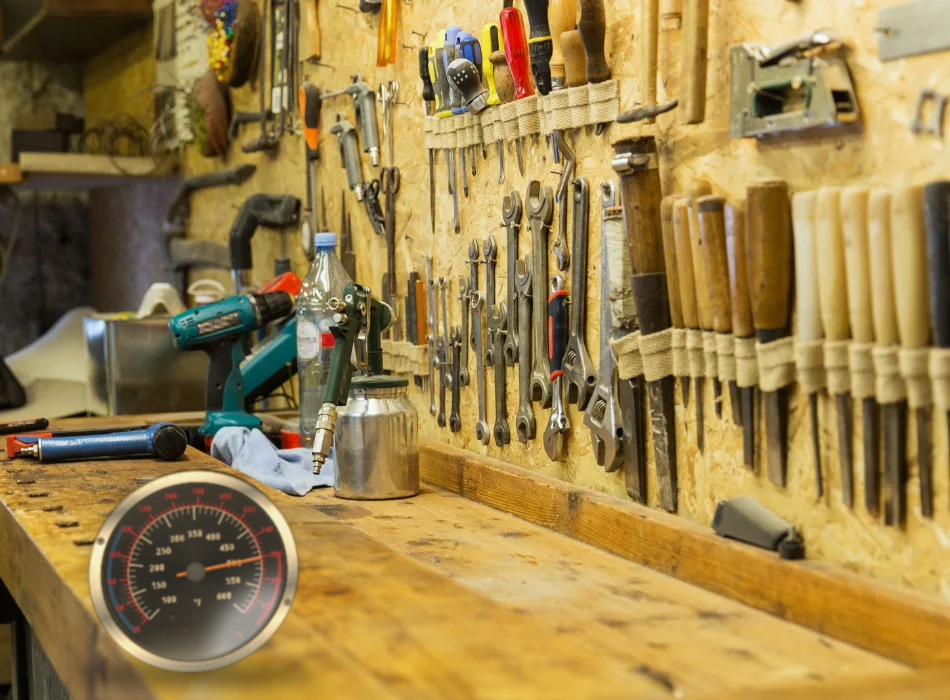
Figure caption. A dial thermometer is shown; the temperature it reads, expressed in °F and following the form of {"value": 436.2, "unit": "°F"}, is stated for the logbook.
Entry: {"value": 500, "unit": "°F"}
